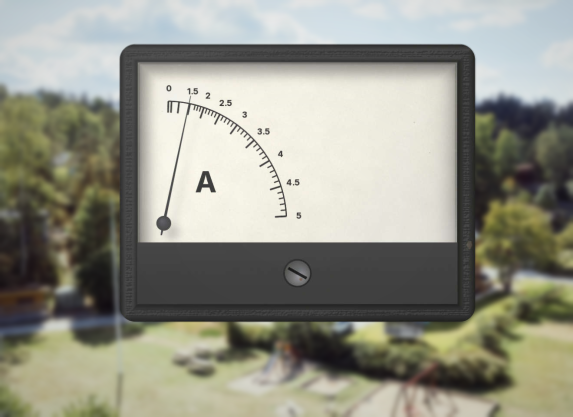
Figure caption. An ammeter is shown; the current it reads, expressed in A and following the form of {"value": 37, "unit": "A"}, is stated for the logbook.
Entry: {"value": 1.5, "unit": "A"}
